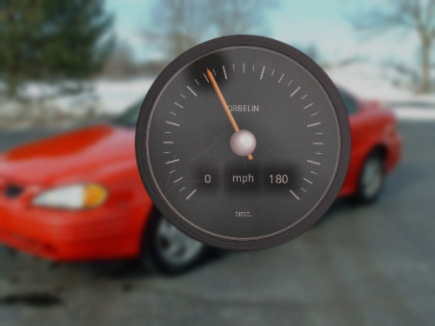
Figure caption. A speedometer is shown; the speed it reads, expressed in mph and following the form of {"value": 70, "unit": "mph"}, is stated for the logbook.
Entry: {"value": 72.5, "unit": "mph"}
